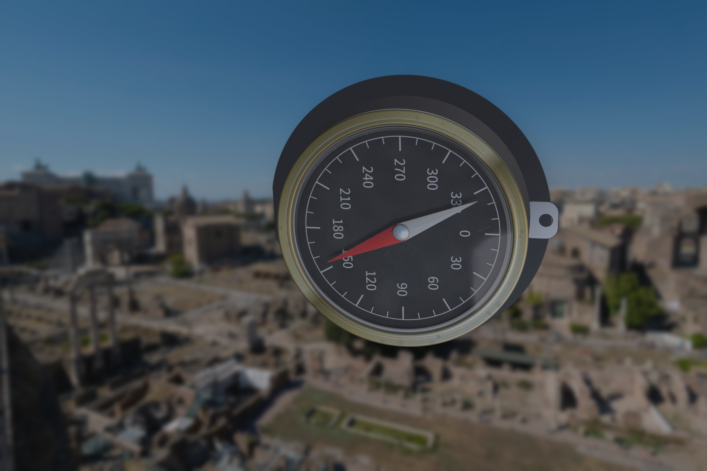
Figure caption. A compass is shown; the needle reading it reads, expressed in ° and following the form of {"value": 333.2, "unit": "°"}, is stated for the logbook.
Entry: {"value": 155, "unit": "°"}
